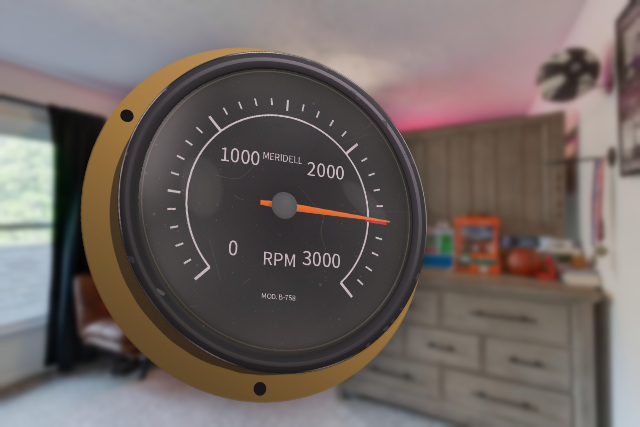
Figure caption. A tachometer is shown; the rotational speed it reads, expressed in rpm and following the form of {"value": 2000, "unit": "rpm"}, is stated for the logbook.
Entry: {"value": 2500, "unit": "rpm"}
